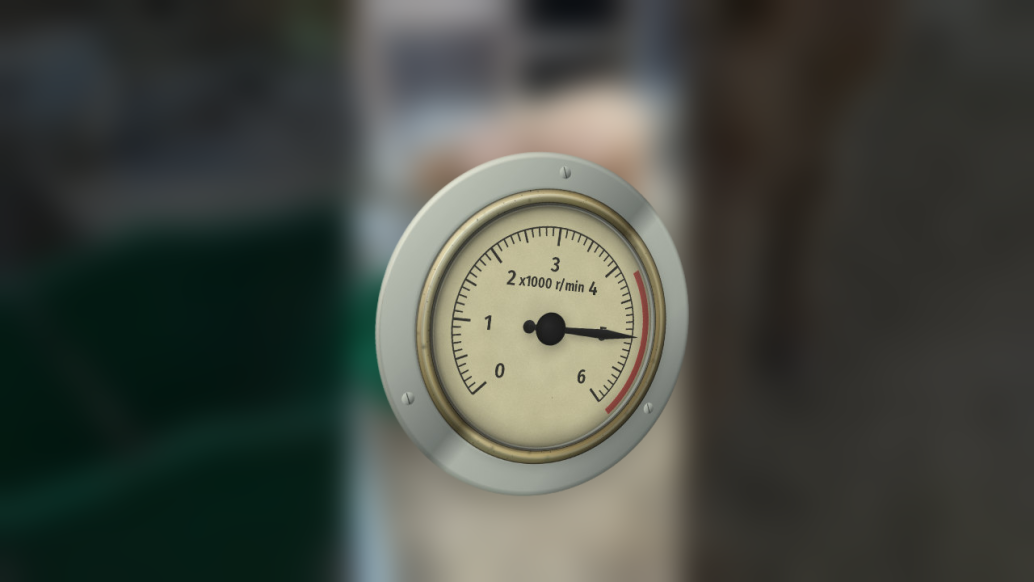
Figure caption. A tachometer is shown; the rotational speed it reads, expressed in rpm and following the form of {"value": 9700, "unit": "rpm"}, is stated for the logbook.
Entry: {"value": 5000, "unit": "rpm"}
